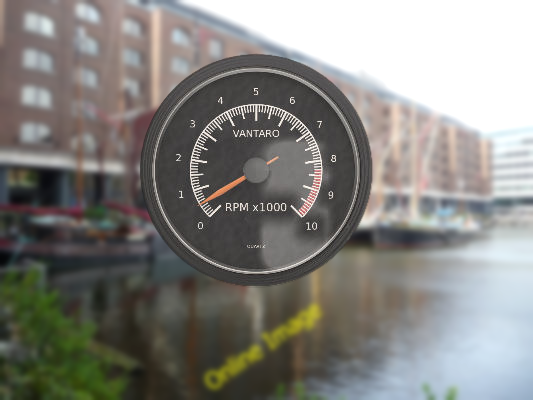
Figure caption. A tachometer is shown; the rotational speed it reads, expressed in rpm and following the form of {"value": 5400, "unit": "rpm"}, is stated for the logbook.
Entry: {"value": 500, "unit": "rpm"}
